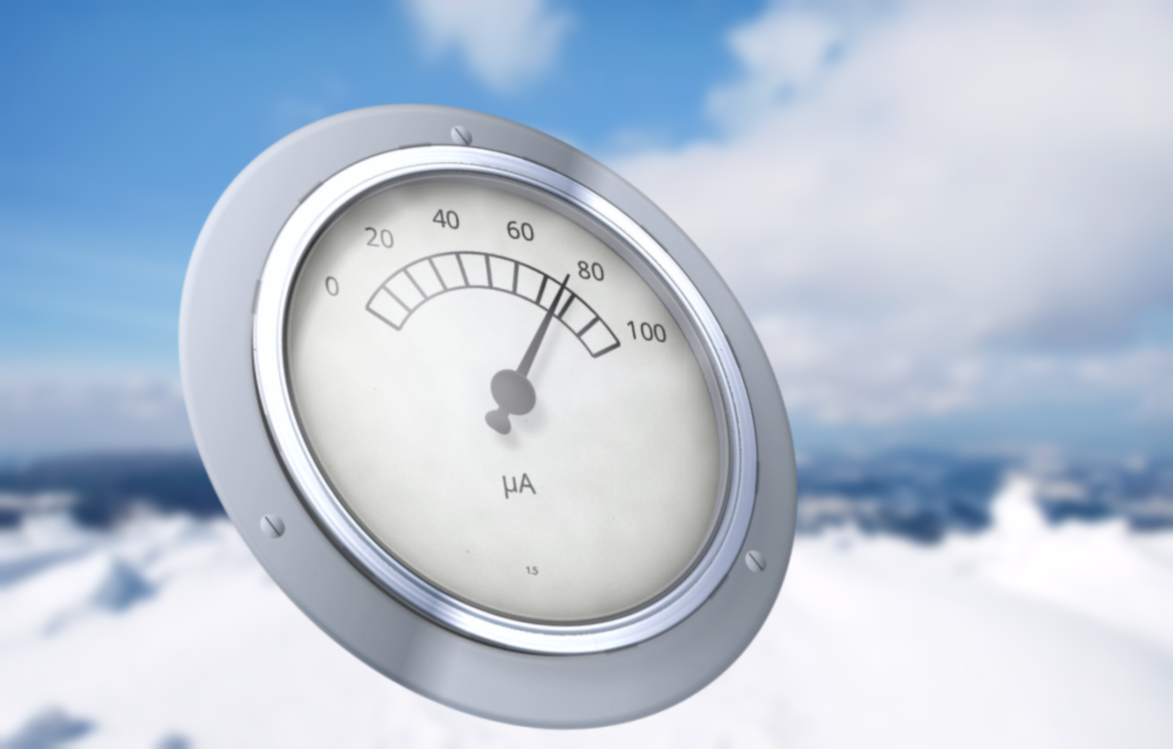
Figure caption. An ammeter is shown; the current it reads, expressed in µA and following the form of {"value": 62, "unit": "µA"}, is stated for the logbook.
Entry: {"value": 75, "unit": "µA"}
